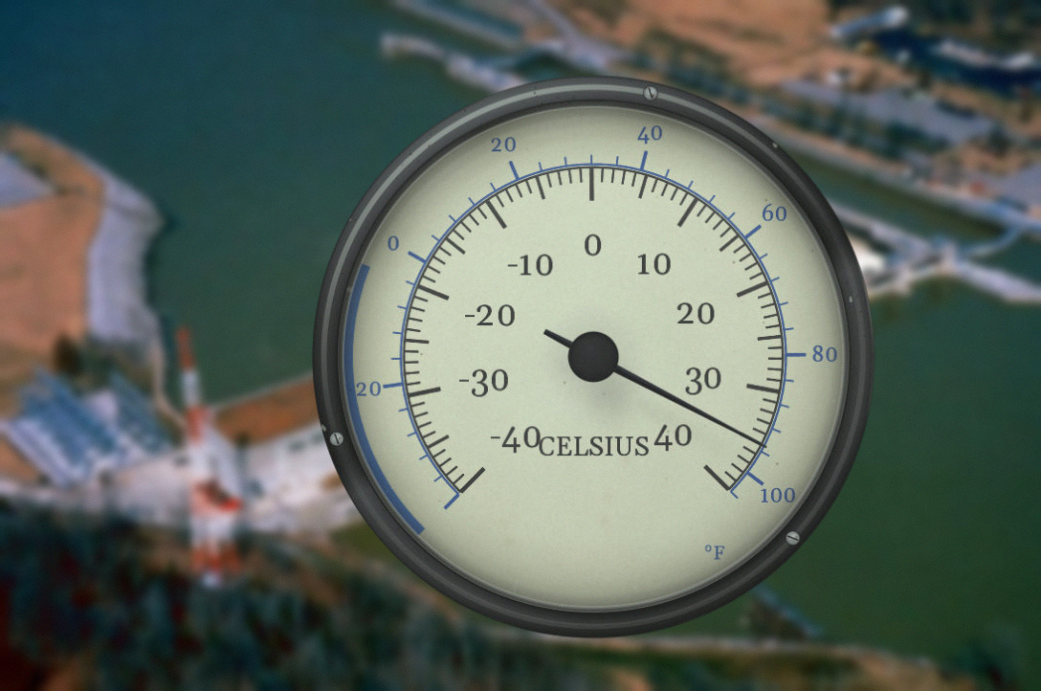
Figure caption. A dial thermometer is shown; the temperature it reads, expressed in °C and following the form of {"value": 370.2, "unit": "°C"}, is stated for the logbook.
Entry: {"value": 35, "unit": "°C"}
